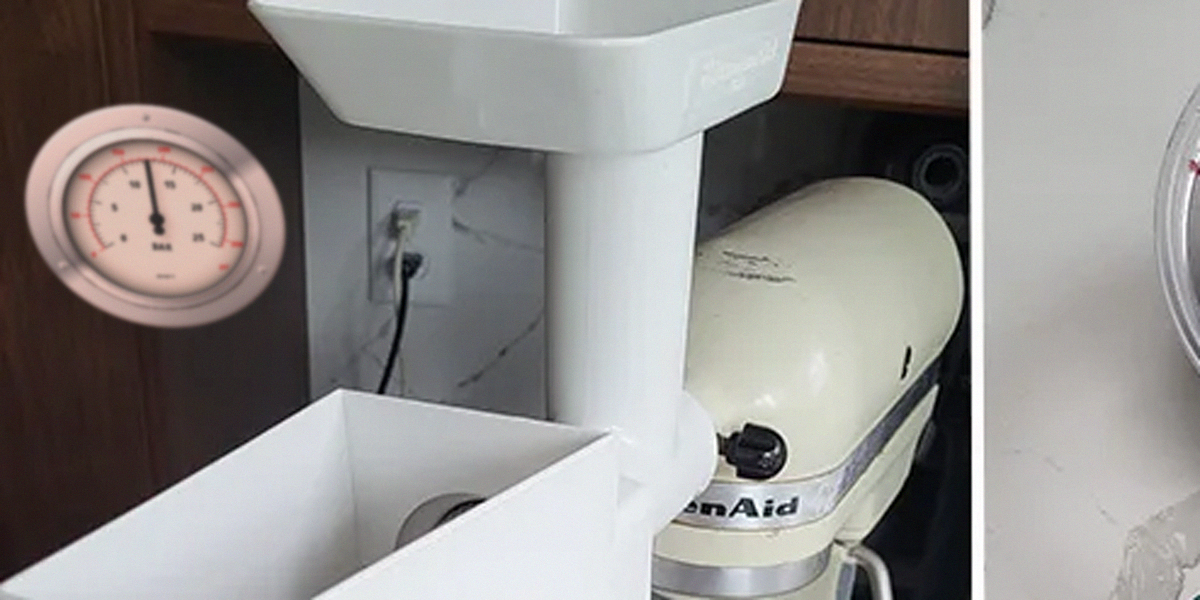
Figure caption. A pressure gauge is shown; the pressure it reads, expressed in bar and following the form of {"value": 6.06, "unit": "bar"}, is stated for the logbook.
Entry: {"value": 12.5, "unit": "bar"}
